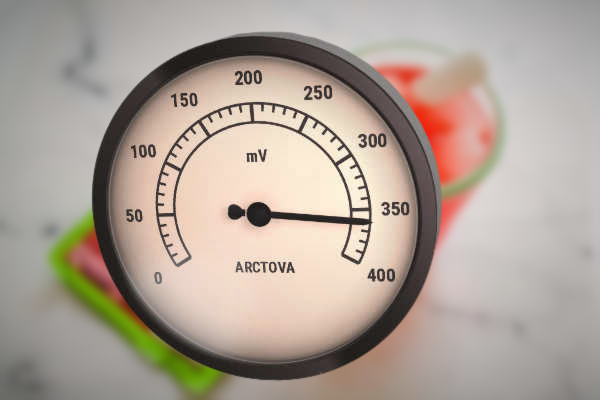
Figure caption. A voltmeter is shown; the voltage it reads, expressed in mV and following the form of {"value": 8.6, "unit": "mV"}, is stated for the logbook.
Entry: {"value": 360, "unit": "mV"}
